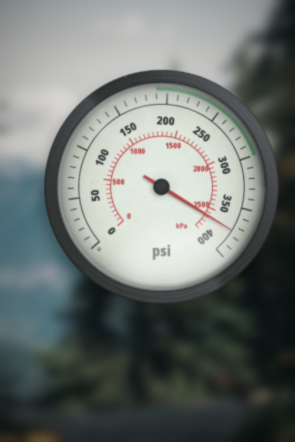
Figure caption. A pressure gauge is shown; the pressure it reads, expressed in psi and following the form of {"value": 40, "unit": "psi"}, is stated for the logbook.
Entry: {"value": 375, "unit": "psi"}
